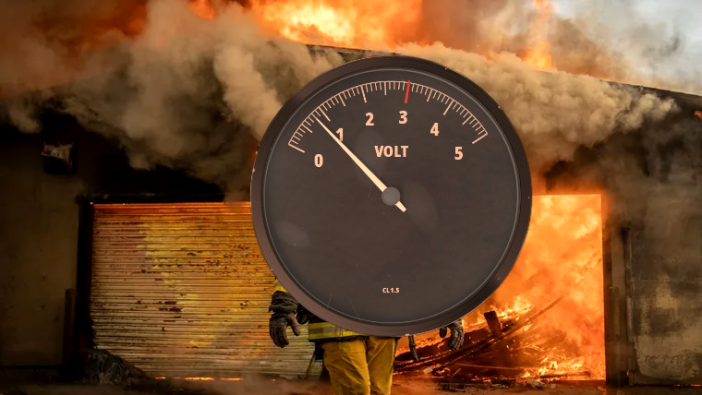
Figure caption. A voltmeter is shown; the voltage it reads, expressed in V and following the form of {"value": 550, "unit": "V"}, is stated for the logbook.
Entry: {"value": 0.8, "unit": "V"}
